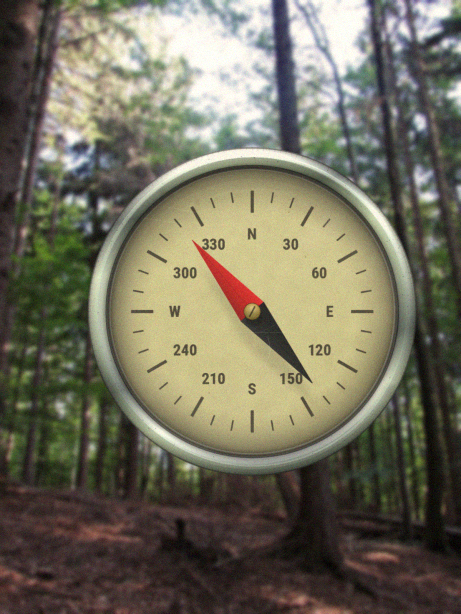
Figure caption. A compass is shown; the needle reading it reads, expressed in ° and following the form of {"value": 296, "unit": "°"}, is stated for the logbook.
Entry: {"value": 320, "unit": "°"}
